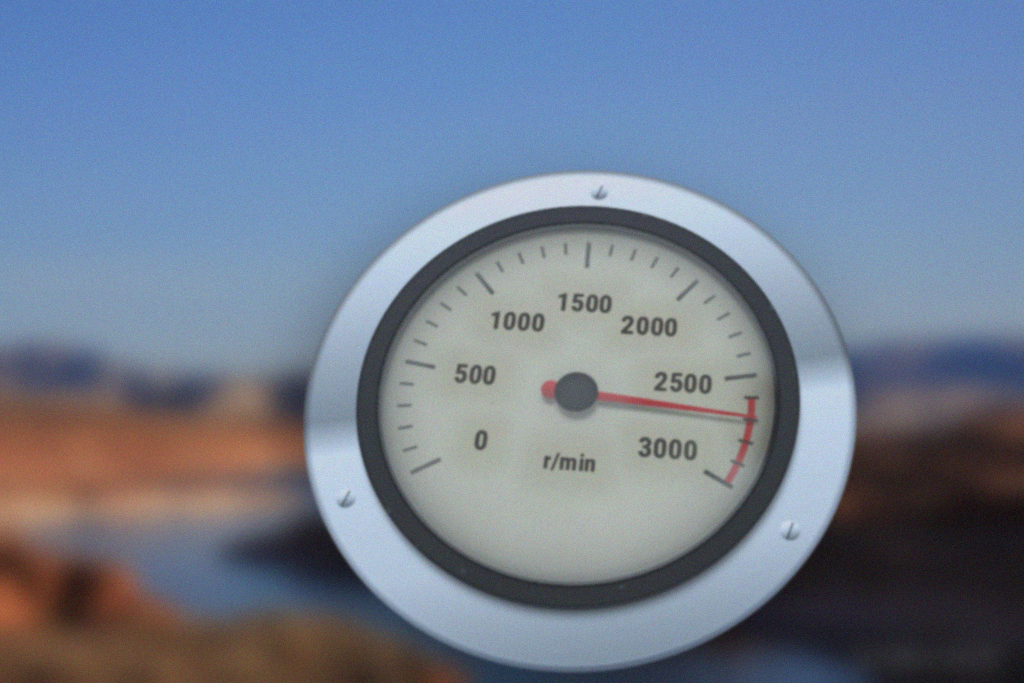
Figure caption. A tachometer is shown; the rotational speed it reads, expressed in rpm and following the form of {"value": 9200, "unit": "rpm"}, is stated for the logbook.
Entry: {"value": 2700, "unit": "rpm"}
